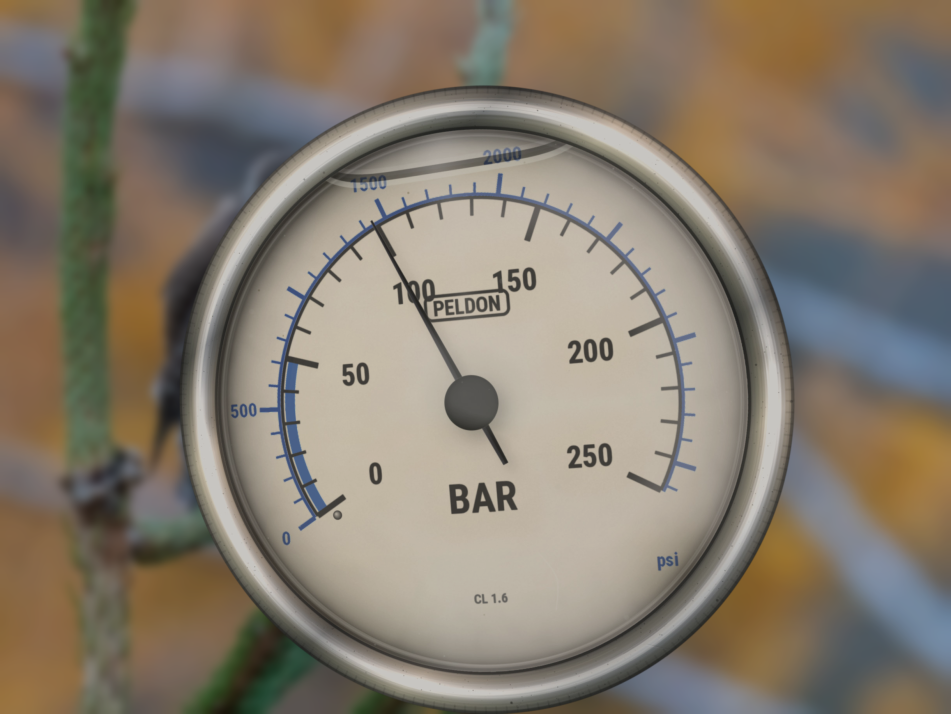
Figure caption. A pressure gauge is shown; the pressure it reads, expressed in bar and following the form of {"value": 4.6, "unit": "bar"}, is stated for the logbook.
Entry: {"value": 100, "unit": "bar"}
